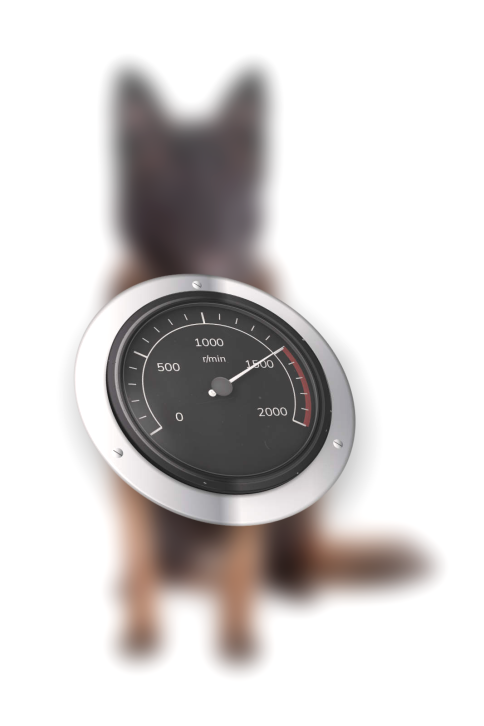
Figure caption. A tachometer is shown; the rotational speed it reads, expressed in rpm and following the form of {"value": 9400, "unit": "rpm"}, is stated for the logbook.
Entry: {"value": 1500, "unit": "rpm"}
